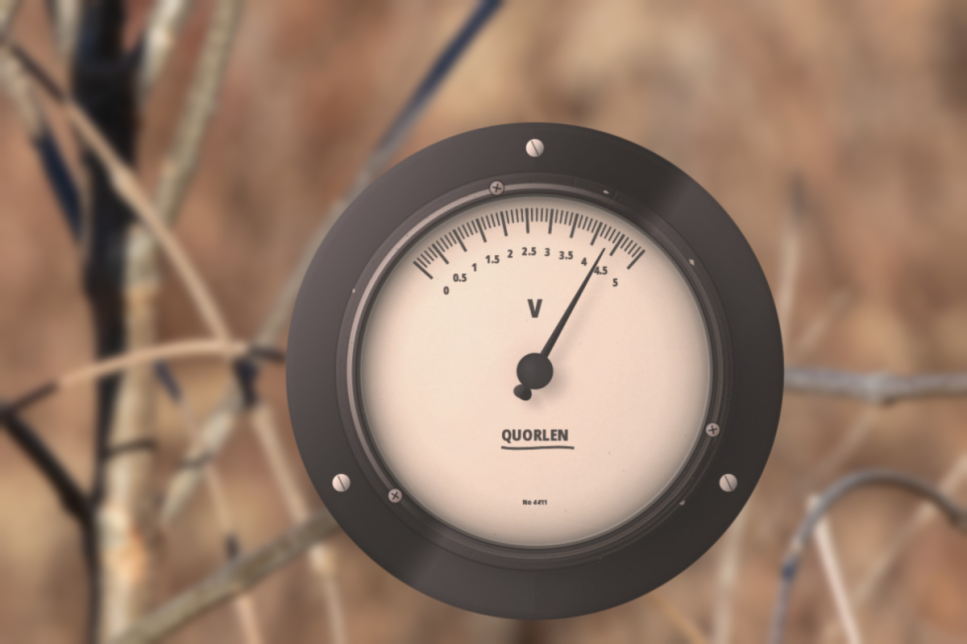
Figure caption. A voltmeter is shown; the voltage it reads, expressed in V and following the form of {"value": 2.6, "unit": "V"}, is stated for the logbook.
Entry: {"value": 4.3, "unit": "V"}
